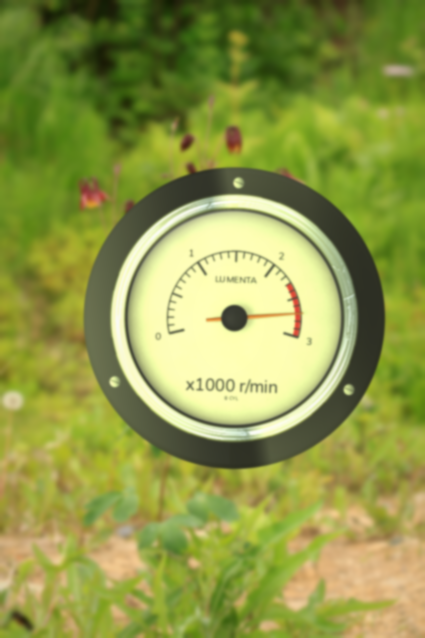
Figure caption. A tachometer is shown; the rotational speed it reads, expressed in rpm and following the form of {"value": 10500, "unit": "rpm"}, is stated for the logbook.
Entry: {"value": 2700, "unit": "rpm"}
